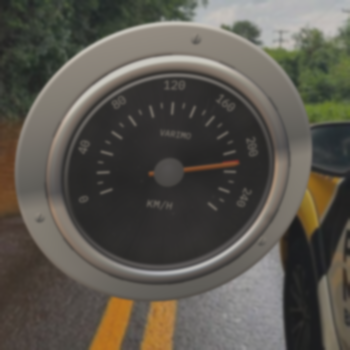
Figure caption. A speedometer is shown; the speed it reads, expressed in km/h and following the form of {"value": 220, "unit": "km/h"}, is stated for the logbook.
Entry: {"value": 210, "unit": "km/h"}
